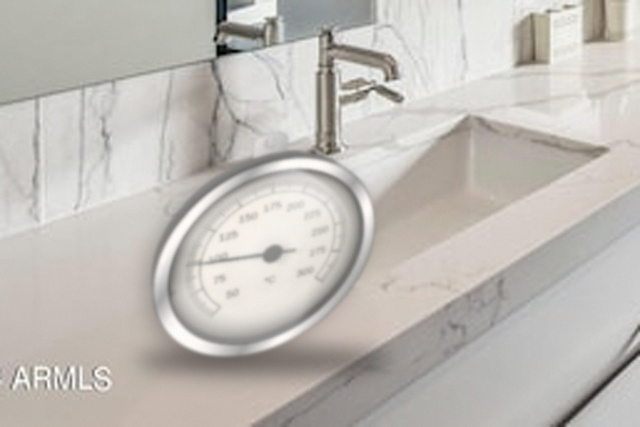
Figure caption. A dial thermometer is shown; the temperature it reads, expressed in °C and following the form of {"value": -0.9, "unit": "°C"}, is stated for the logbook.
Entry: {"value": 100, "unit": "°C"}
